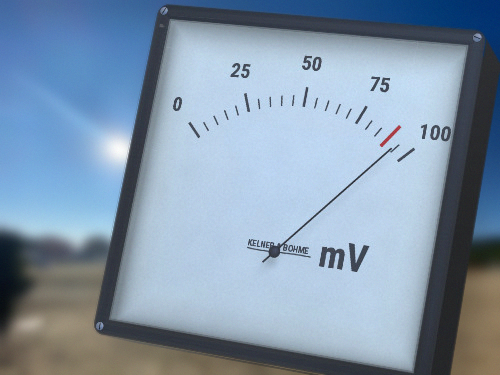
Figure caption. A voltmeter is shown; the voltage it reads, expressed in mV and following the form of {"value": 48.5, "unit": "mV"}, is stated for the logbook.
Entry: {"value": 95, "unit": "mV"}
